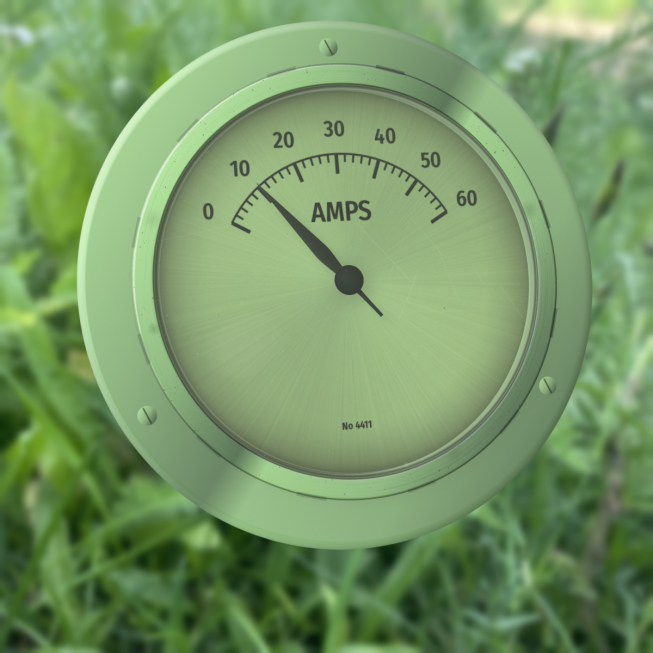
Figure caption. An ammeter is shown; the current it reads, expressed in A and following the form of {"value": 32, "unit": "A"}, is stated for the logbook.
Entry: {"value": 10, "unit": "A"}
